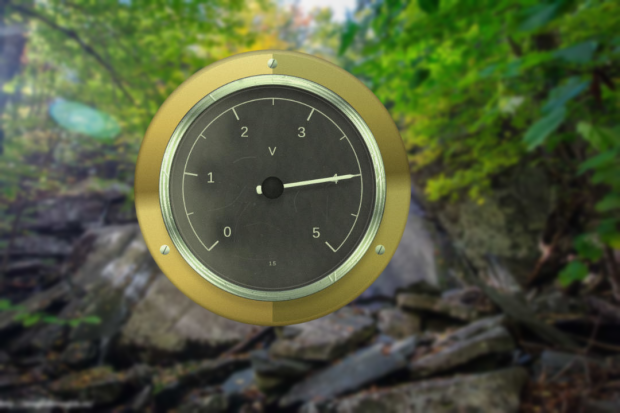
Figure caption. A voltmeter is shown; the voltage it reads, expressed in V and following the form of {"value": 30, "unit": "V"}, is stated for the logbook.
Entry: {"value": 4, "unit": "V"}
